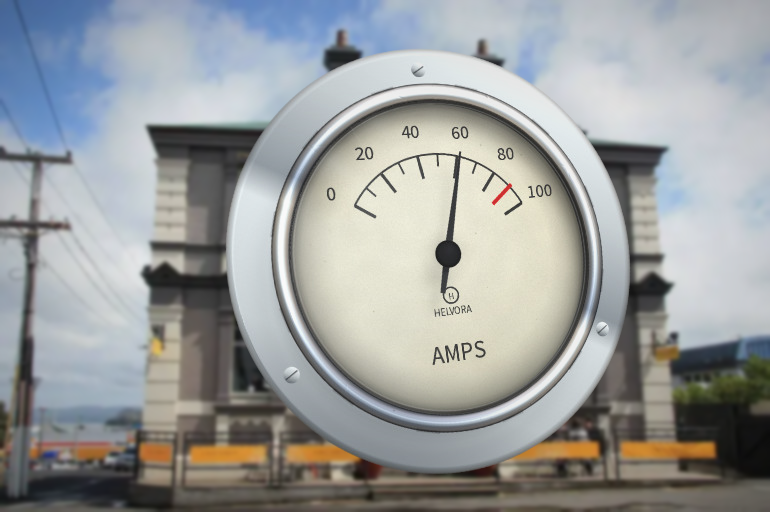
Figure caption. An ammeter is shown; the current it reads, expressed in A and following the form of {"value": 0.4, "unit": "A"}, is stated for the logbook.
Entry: {"value": 60, "unit": "A"}
